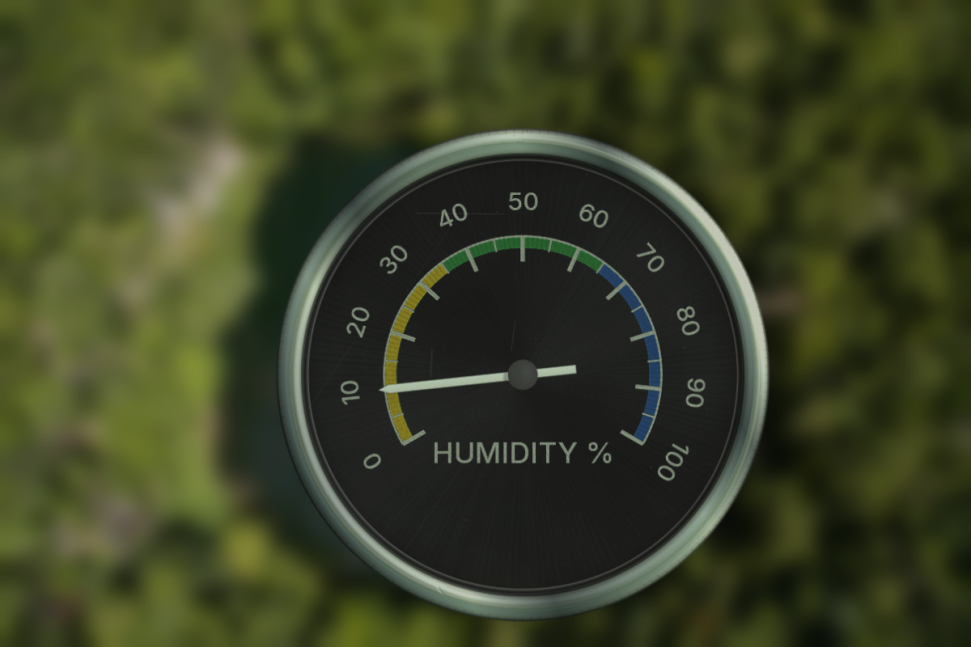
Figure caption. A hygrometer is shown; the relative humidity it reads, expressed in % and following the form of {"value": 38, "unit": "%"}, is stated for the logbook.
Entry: {"value": 10, "unit": "%"}
